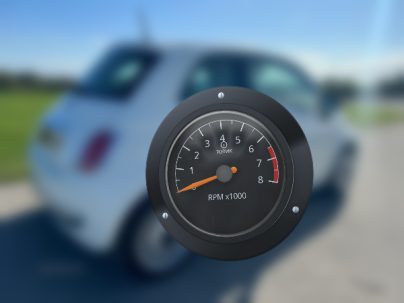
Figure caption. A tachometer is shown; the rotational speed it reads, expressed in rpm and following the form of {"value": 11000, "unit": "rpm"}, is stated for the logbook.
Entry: {"value": 0, "unit": "rpm"}
